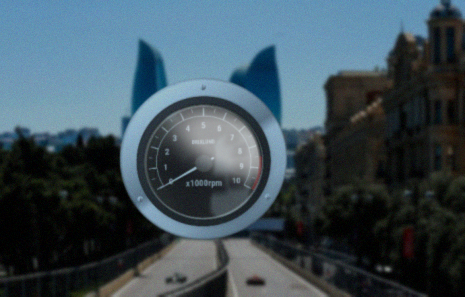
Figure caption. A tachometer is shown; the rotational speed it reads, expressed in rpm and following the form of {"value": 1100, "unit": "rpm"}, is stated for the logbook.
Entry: {"value": 0, "unit": "rpm"}
